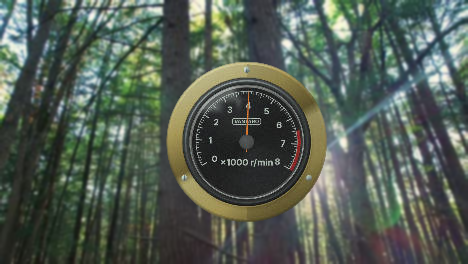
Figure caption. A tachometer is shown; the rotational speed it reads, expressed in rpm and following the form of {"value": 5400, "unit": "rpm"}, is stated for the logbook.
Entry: {"value": 4000, "unit": "rpm"}
